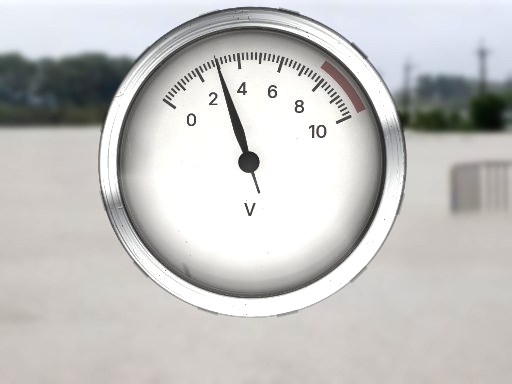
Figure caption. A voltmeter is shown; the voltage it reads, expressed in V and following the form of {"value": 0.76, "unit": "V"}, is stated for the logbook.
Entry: {"value": 3, "unit": "V"}
